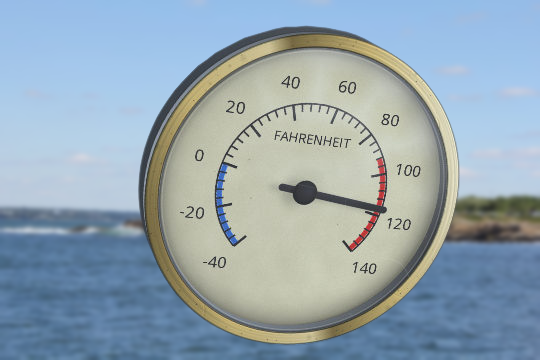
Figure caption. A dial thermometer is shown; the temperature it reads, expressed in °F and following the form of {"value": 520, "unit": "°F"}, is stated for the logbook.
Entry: {"value": 116, "unit": "°F"}
